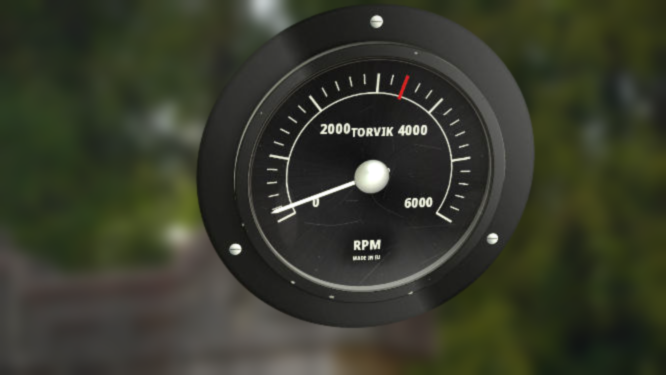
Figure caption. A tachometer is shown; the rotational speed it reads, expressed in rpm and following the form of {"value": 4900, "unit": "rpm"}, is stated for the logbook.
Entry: {"value": 200, "unit": "rpm"}
